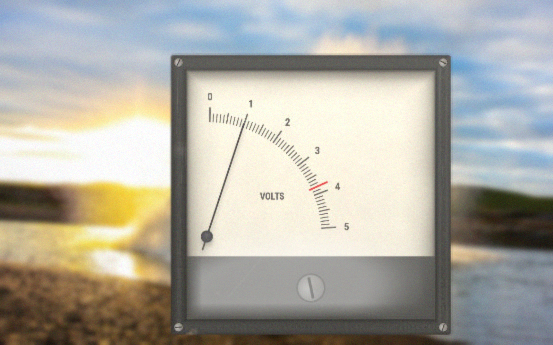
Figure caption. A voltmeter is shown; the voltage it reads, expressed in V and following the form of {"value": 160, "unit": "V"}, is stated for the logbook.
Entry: {"value": 1, "unit": "V"}
